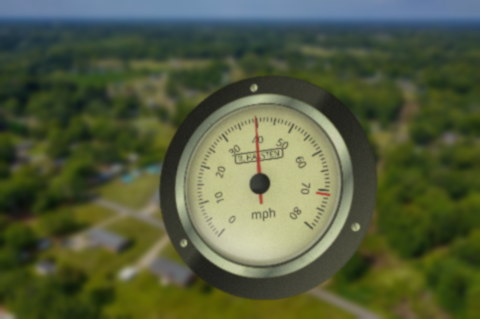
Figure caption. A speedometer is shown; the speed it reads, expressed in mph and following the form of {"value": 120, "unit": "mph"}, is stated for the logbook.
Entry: {"value": 40, "unit": "mph"}
